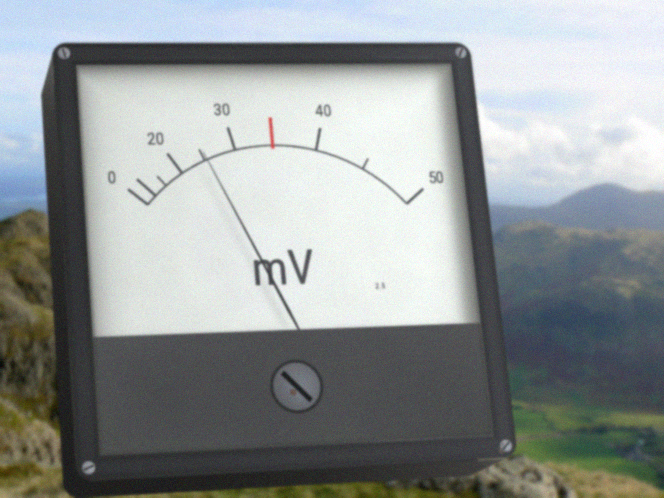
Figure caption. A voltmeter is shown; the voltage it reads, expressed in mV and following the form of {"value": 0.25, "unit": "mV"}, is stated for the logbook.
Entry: {"value": 25, "unit": "mV"}
